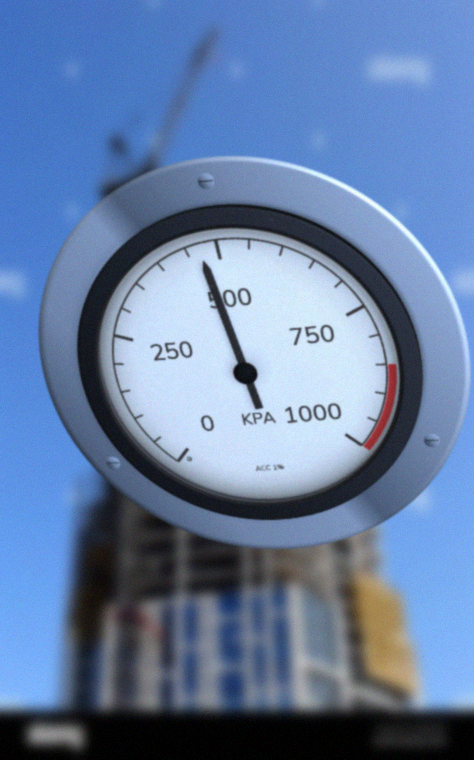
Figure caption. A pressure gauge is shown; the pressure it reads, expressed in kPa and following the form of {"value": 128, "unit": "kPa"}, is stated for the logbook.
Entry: {"value": 475, "unit": "kPa"}
